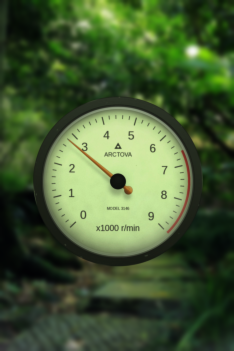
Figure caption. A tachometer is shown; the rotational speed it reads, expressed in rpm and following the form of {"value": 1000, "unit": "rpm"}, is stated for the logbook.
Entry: {"value": 2800, "unit": "rpm"}
